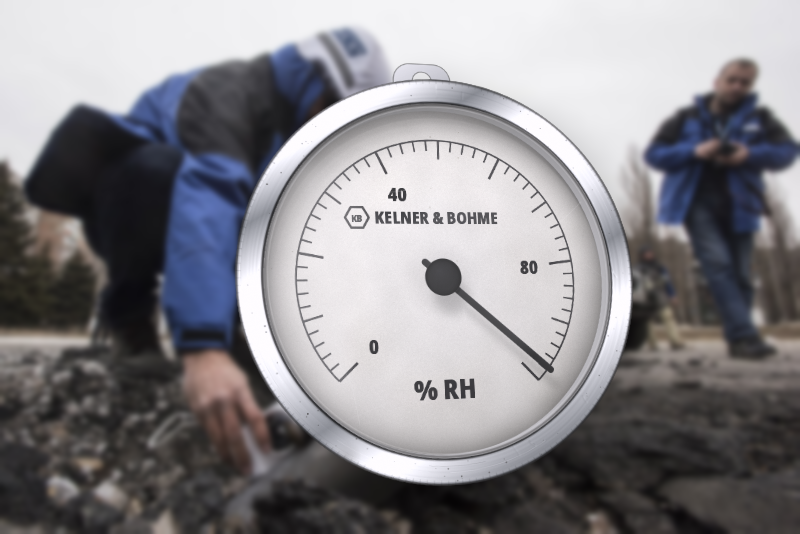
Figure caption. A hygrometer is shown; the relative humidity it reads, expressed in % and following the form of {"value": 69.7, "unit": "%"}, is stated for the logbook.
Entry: {"value": 98, "unit": "%"}
